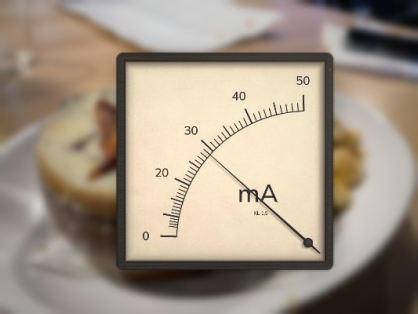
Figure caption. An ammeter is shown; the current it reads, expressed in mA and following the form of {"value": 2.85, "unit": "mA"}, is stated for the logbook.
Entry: {"value": 29, "unit": "mA"}
